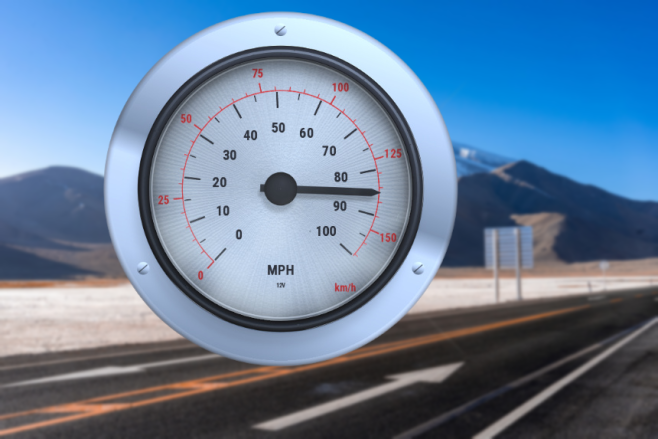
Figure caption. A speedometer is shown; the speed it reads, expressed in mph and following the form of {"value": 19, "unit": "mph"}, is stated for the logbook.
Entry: {"value": 85, "unit": "mph"}
